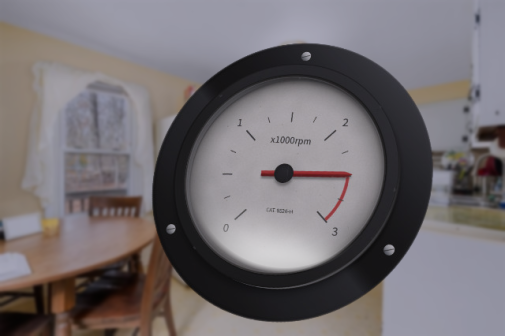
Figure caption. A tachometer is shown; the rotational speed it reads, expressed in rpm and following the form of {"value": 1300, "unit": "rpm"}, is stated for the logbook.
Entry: {"value": 2500, "unit": "rpm"}
